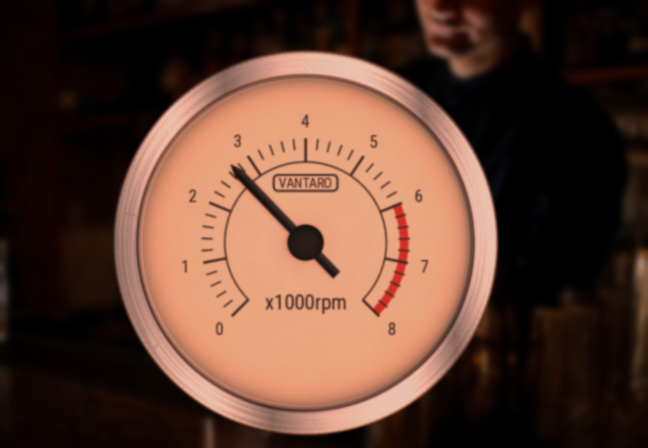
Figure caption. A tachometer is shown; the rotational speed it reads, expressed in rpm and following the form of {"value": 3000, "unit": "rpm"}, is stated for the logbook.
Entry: {"value": 2700, "unit": "rpm"}
